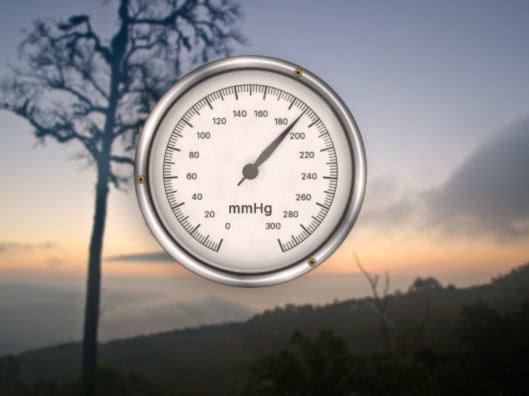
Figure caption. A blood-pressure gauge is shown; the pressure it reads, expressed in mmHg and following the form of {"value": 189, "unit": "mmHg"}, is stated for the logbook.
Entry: {"value": 190, "unit": "mmHg"}
